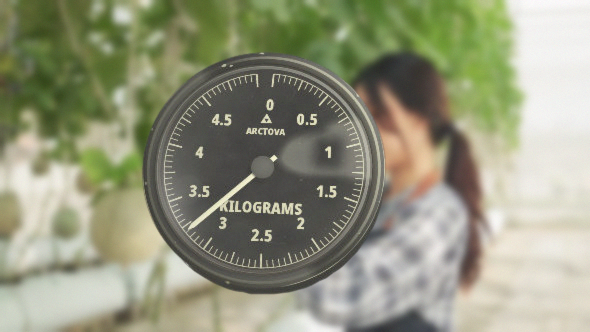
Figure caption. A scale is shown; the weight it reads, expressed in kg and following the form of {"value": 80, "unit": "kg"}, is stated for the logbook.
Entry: {"value": 3.2, "unit": "kg"}
